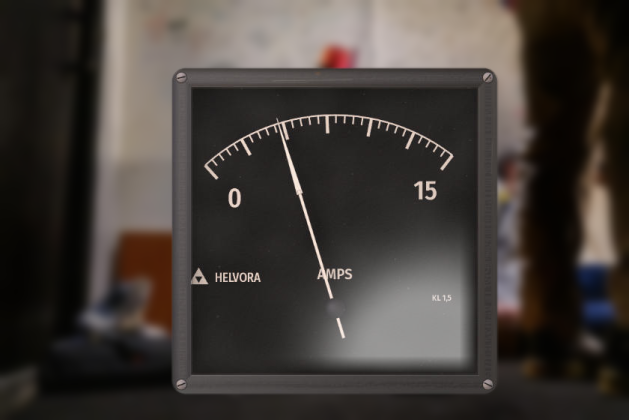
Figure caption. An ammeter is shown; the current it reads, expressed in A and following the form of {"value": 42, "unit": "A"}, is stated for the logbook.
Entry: {"value": 4.75, "unit": "A"}
